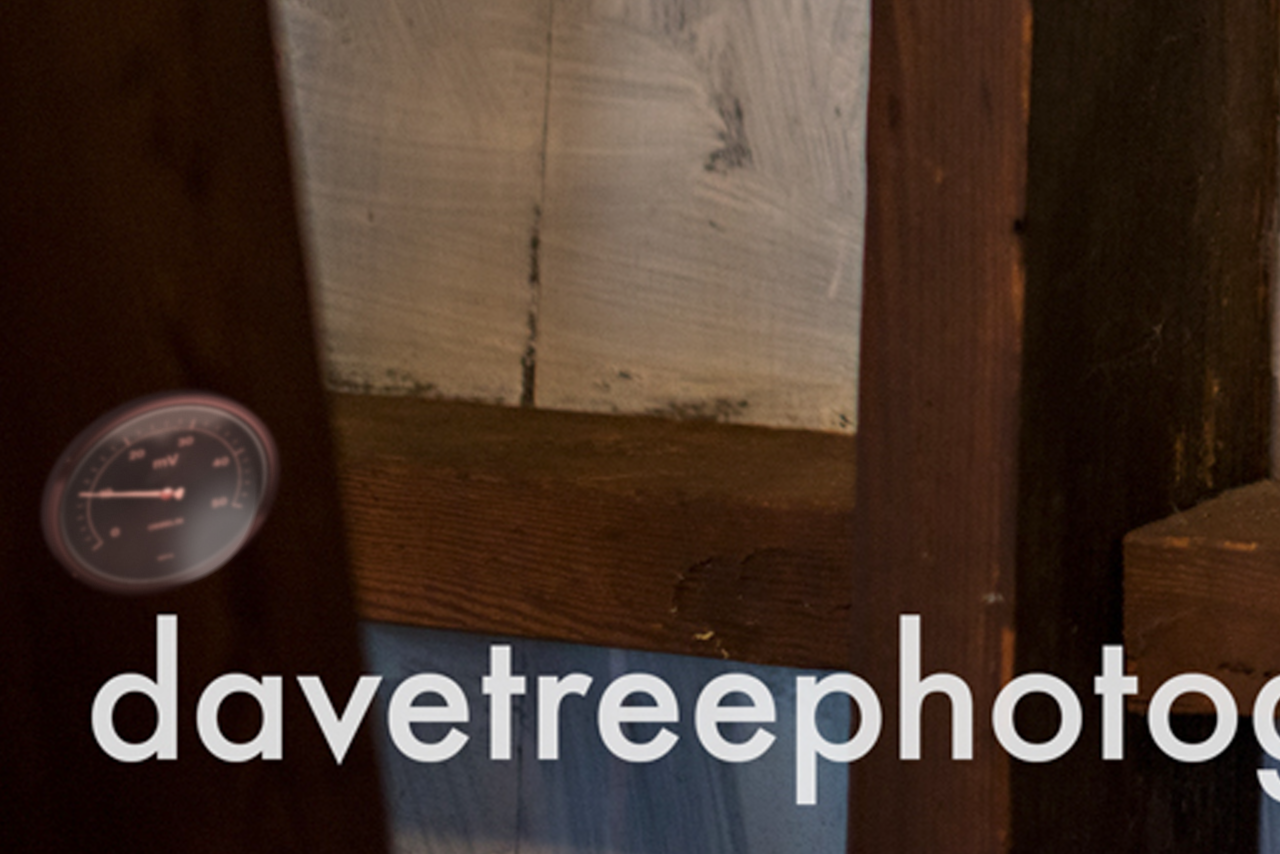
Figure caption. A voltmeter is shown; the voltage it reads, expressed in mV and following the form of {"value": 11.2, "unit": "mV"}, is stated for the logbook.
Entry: {"value": 10, "unit": "mV"}
